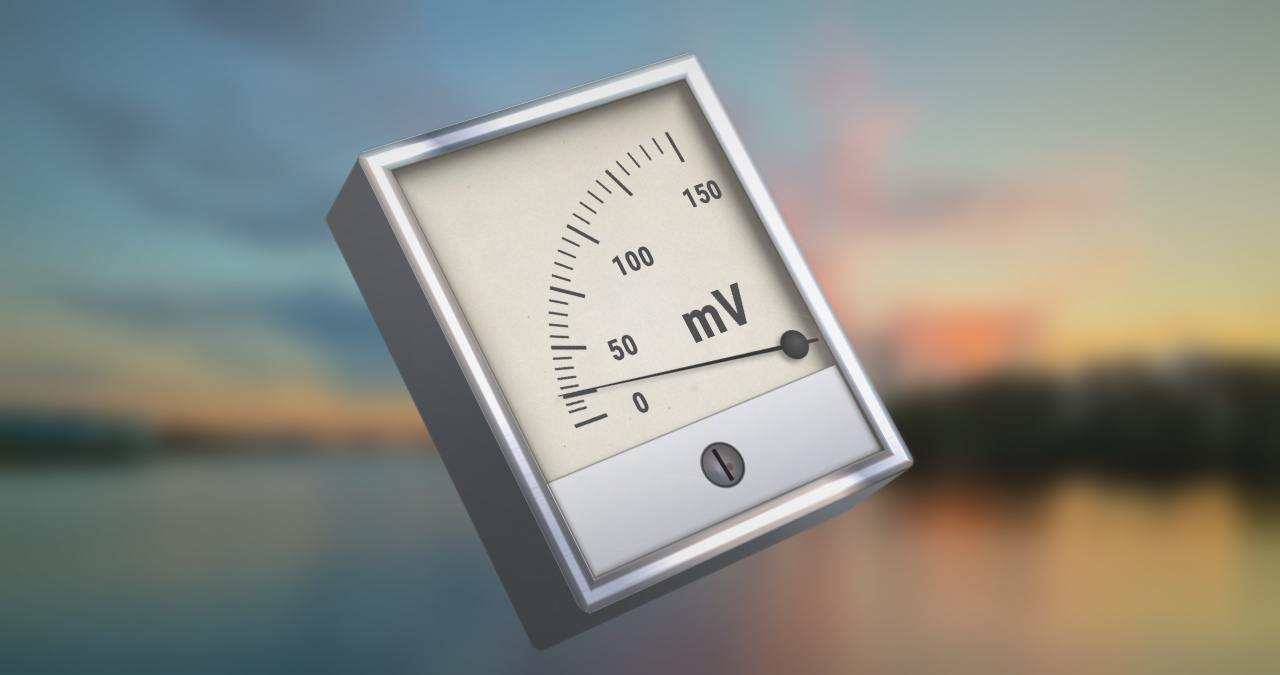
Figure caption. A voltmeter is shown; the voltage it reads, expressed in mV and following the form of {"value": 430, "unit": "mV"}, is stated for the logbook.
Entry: {"value": 25, "unit": "mV"}
